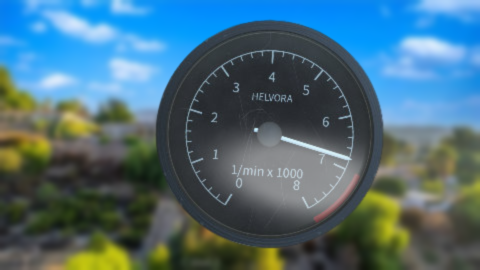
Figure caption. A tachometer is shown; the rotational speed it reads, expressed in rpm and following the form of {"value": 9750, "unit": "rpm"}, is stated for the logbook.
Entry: {"value": 6800, "unit": "rpm"}
